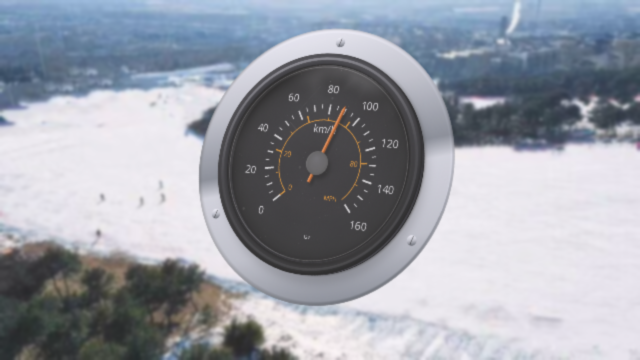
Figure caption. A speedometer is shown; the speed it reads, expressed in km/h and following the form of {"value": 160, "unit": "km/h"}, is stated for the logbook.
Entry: {"value": 90, "unit": "km/h"}
